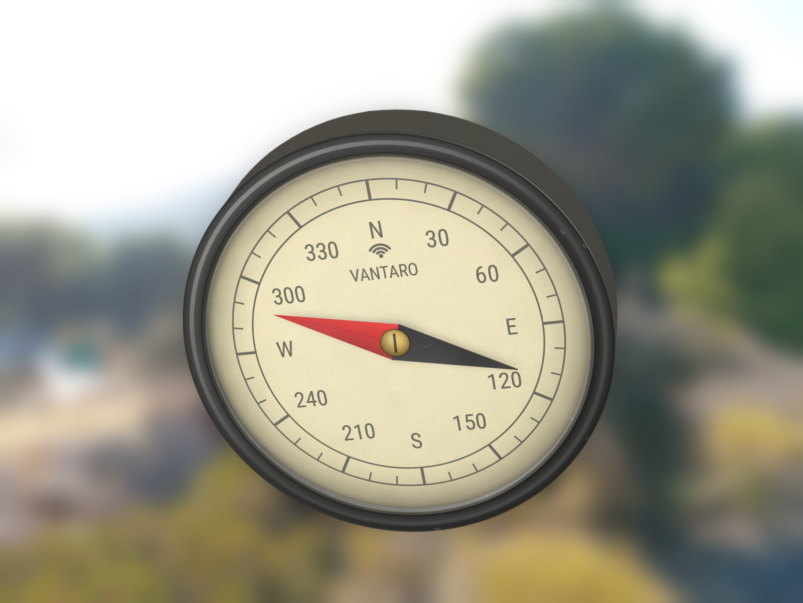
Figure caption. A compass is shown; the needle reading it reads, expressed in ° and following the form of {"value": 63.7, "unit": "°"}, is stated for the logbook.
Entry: {"value": 290, "unit": "°"}
